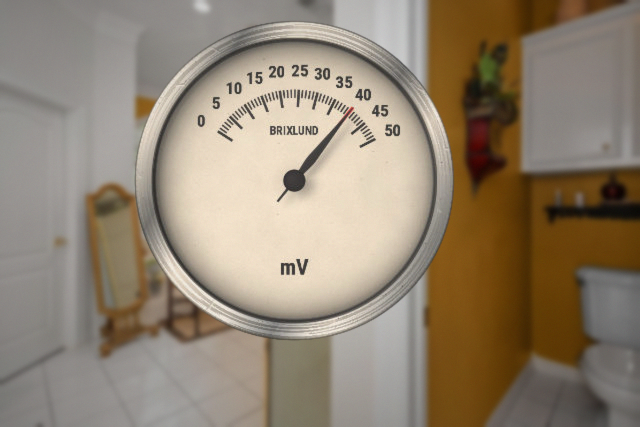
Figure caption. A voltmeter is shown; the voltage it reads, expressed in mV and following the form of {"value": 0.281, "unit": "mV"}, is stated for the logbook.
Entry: {"value": 40, "unit": "mV"}
